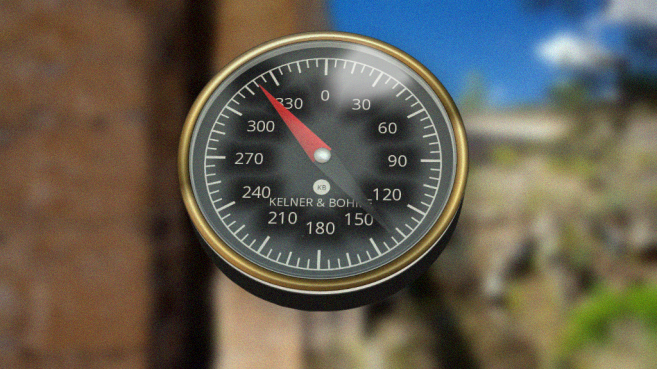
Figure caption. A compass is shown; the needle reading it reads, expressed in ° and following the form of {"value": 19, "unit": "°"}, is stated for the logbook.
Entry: {"value": 320, "unit": "°"}
